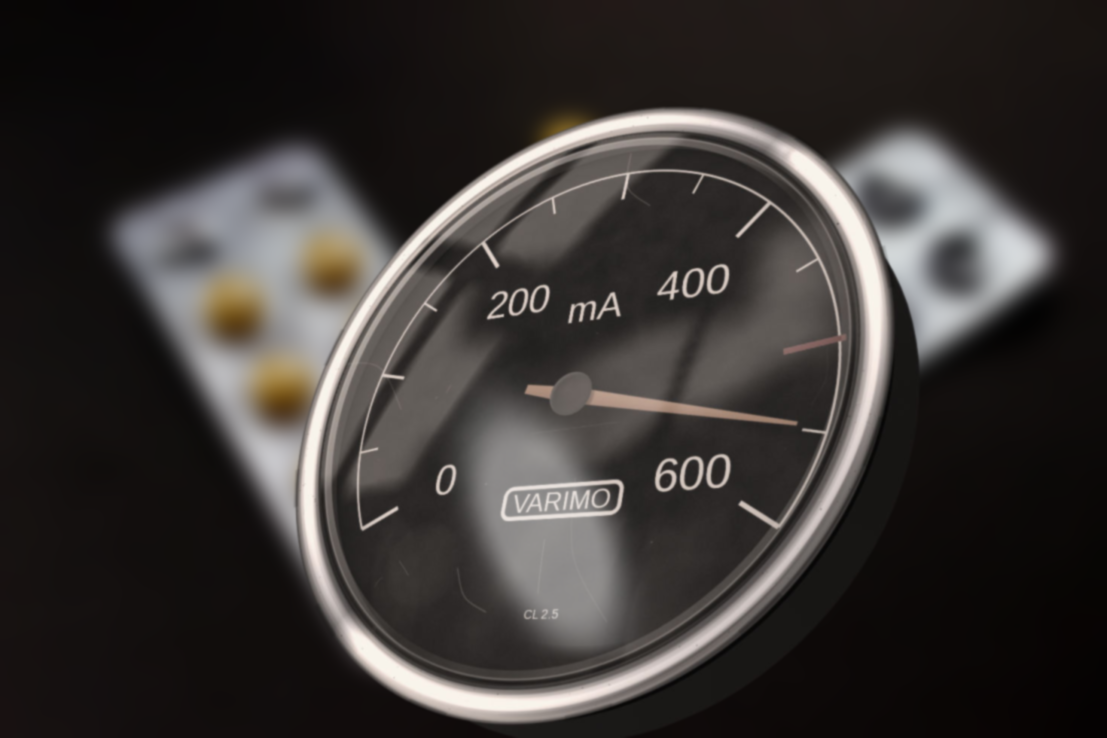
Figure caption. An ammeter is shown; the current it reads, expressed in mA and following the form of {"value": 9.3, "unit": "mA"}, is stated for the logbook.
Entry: {"value": 550, "unit": "mA"}
